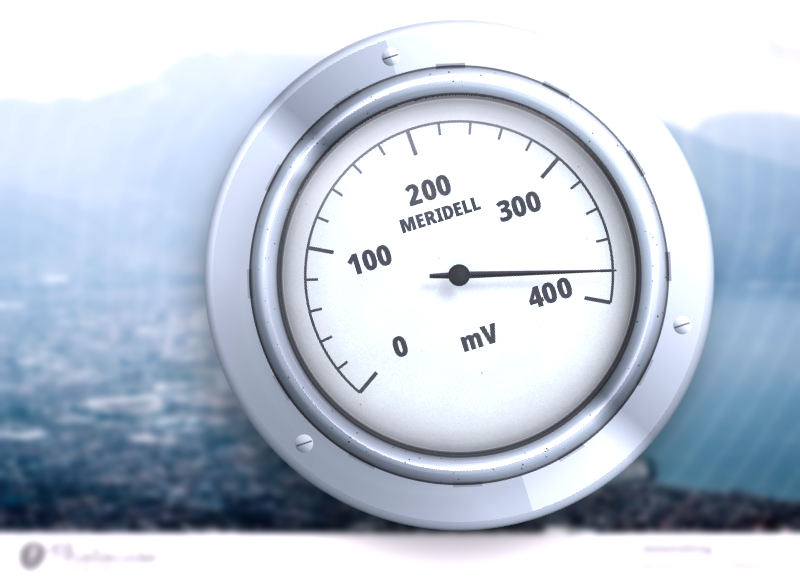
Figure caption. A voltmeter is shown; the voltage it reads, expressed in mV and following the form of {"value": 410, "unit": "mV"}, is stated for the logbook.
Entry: {"value": 380, "unit": "mV"}
